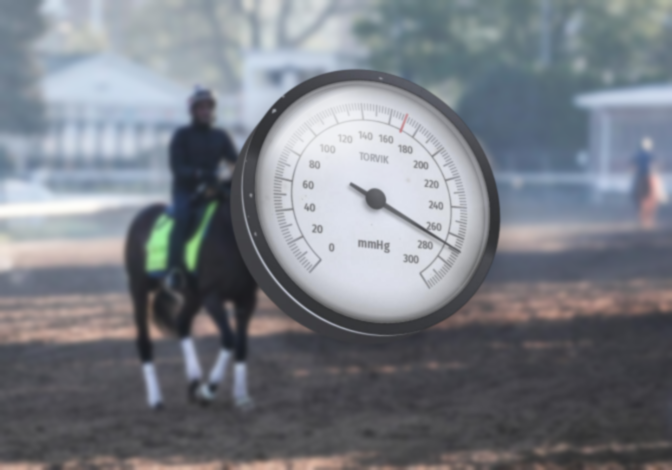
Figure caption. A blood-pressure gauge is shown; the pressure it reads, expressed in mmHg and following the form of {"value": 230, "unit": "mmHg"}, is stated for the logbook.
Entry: {"value": 270, "unit": "mmHg"}
